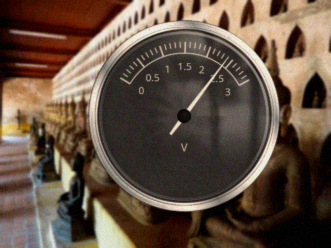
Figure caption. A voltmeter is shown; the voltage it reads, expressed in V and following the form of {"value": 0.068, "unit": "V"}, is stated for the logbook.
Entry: {"value": 2.4, "unit": "V"}
